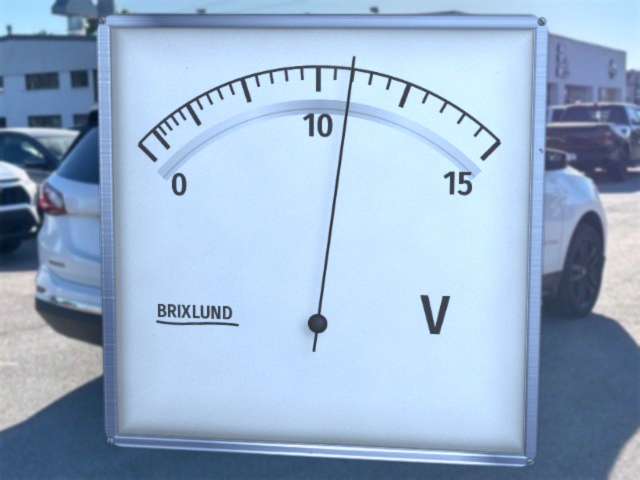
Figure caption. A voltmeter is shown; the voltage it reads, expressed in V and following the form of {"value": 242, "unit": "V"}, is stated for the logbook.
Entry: {"value": 11, "unit": "V"}
